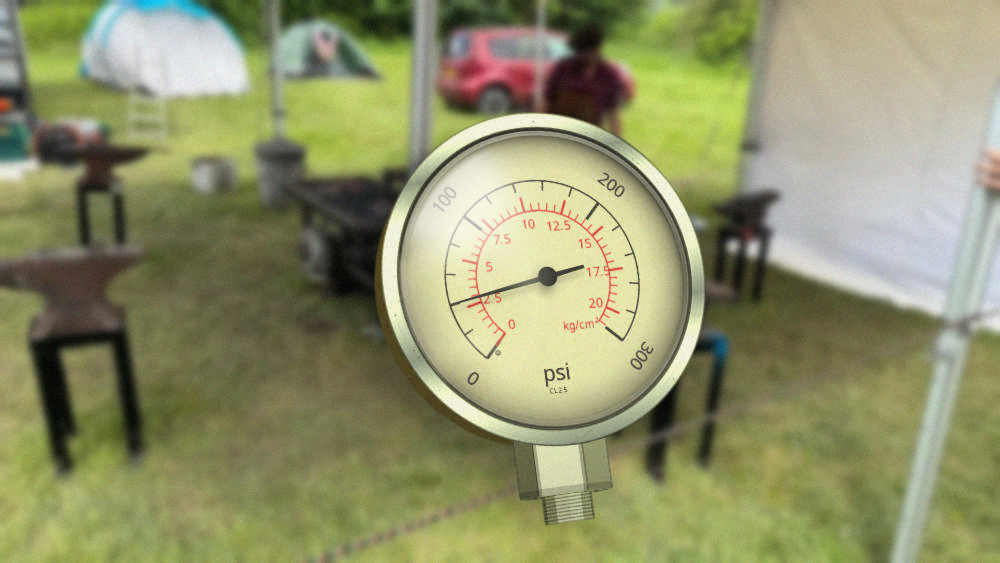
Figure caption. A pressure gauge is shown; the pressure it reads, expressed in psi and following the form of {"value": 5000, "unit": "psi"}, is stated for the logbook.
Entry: {"value": 40, "unit": "psi"}
